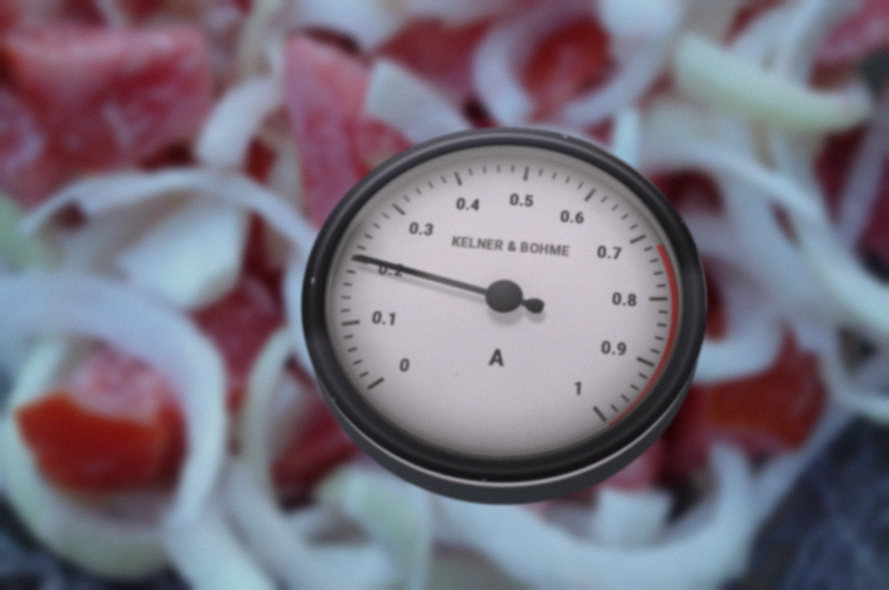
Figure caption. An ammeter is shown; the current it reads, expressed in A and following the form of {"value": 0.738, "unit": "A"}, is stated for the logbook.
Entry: {"value": 0.2, "unit": "A"}
